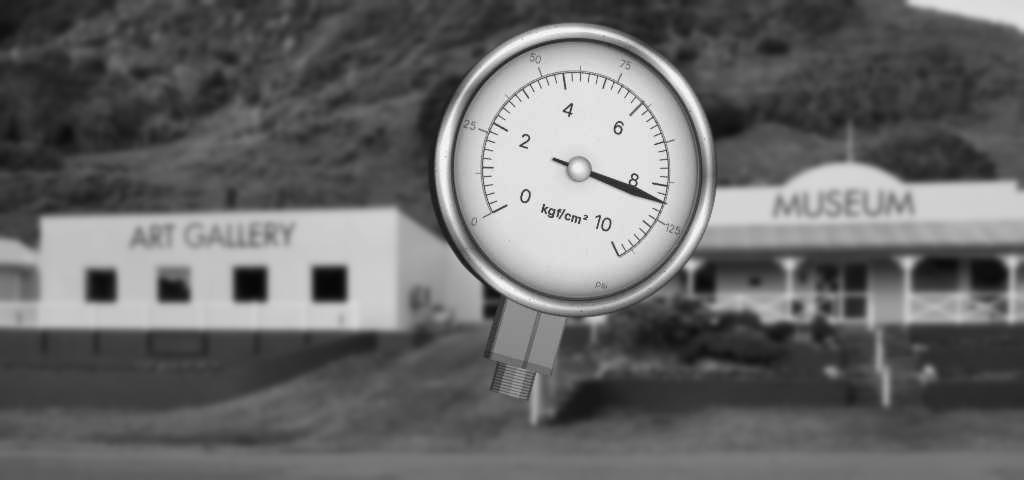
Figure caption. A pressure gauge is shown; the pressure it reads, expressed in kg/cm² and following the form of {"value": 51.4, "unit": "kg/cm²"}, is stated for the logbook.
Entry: {"value": 8.4, "unit": "kg/cm²"}
